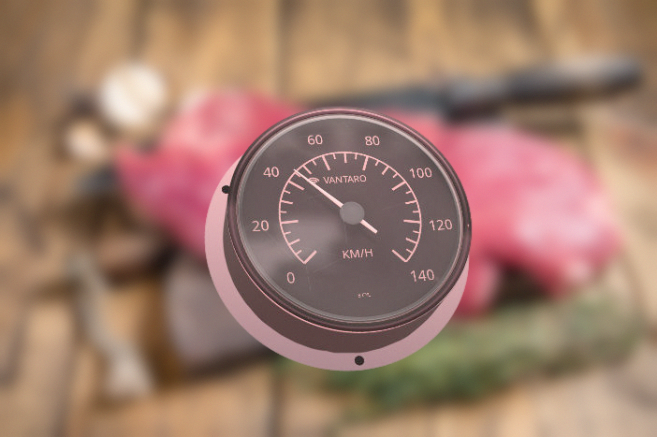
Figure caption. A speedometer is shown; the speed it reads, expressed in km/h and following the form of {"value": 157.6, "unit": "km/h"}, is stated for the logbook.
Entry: {"value": 45, "unit": "km/h"}
